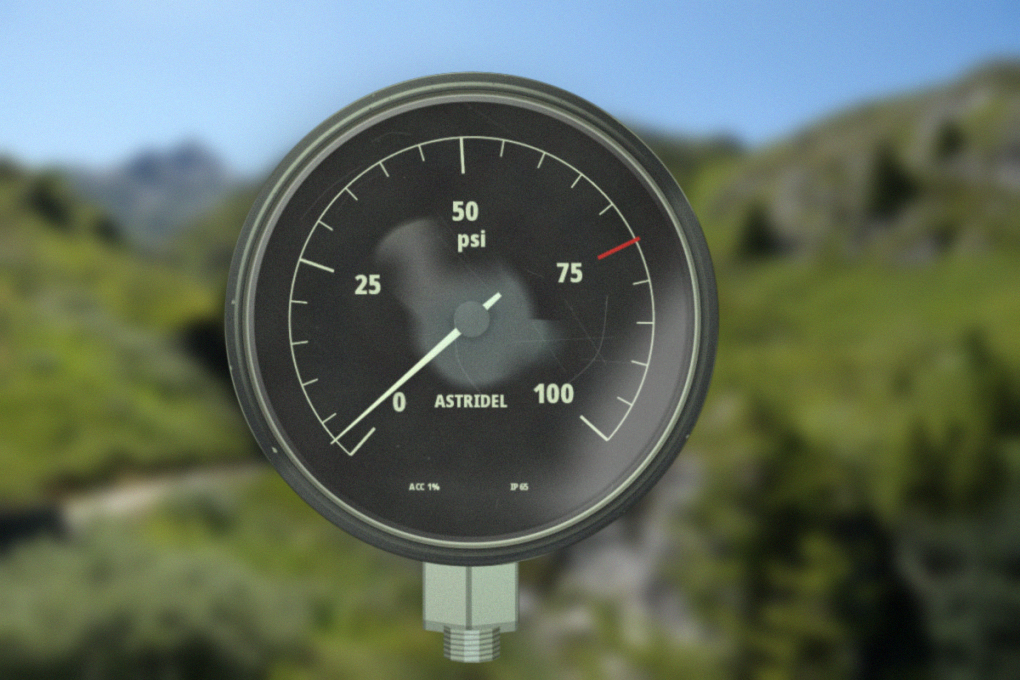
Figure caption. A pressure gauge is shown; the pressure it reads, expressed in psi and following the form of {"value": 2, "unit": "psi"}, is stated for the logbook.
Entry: {"value": 2.5, "unit": "psi"}
